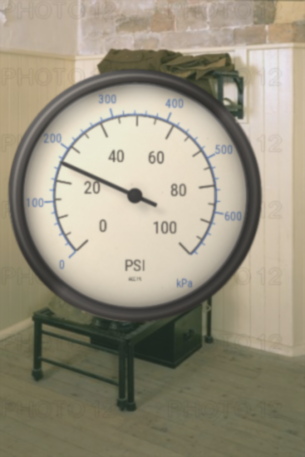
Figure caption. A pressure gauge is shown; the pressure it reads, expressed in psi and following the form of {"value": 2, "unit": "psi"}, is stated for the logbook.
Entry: {"value": 25, "unit": "psi"}
